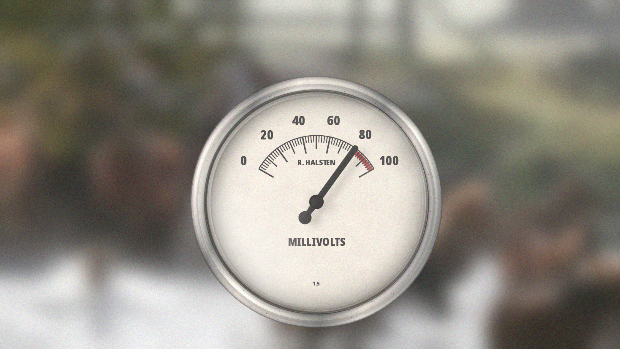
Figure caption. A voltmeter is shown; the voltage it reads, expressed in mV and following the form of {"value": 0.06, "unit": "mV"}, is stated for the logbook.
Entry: {"value": 80, "unit": "mV"}
